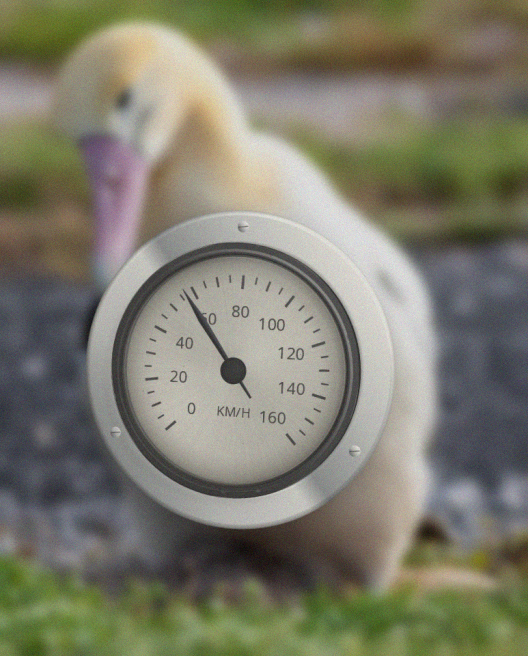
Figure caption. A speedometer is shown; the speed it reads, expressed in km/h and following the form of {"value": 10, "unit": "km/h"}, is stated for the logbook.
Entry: {"value": 57.5, "unit": "km/h"}
